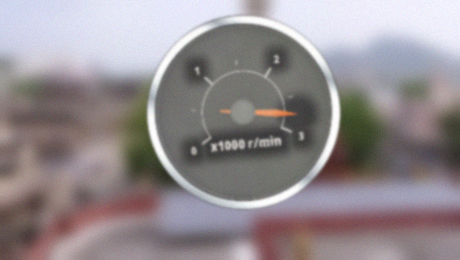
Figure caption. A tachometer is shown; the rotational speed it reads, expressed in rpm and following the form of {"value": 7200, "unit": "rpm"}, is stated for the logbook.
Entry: {"value": 2750, "unit": "rpm"}
